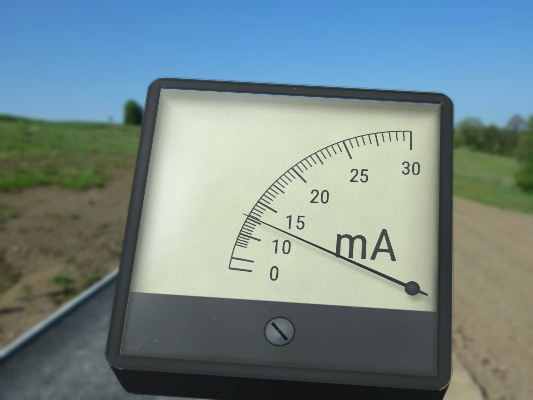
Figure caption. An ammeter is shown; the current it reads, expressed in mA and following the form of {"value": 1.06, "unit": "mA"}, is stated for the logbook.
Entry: {"value": 12.5, "unit": "mA"}
